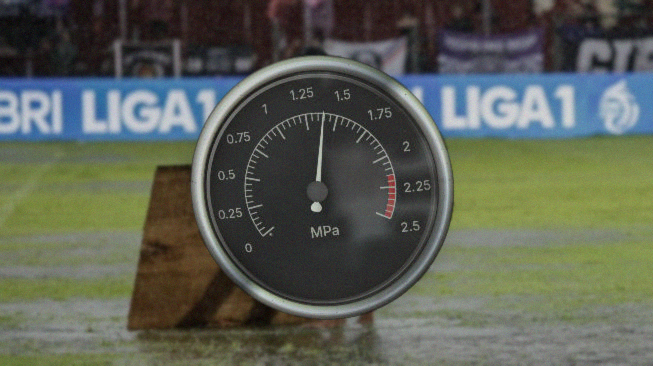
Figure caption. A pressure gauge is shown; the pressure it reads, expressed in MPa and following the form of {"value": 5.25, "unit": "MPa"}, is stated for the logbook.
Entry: {"value": 1.4, "unit": "MPa"}
